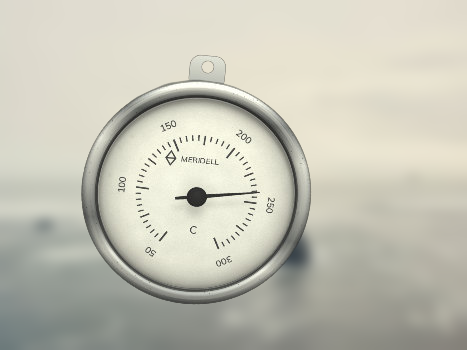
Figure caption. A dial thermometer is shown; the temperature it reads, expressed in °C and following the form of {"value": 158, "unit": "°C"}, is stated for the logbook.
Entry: {"value": 240, "unit": "°C"}
